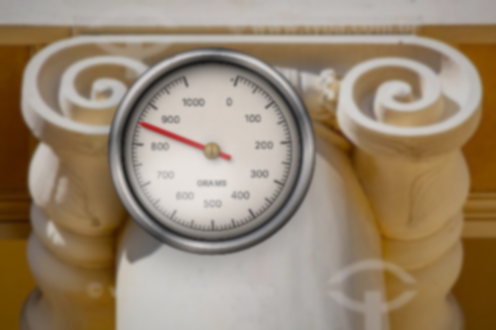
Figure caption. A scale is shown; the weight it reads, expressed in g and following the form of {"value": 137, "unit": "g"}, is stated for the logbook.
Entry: {"value": 850, "unit": "g"}
